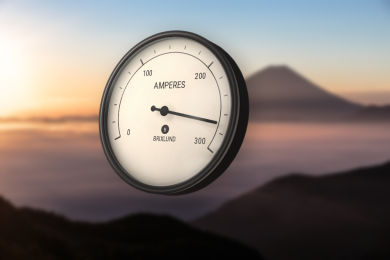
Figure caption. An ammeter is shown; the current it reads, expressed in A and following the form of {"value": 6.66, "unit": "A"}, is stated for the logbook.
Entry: {"value": 270, "unit": "A"}
